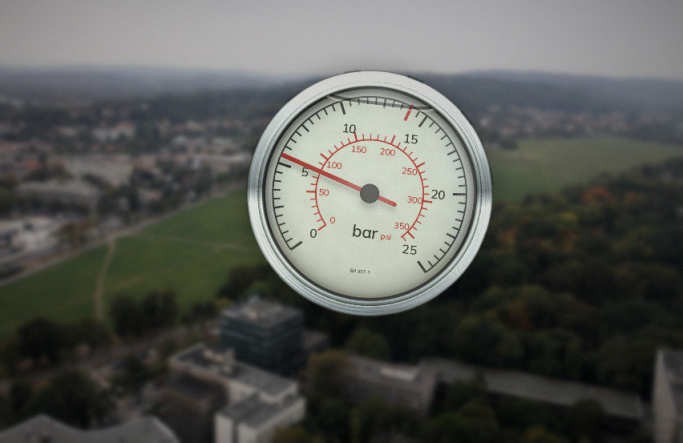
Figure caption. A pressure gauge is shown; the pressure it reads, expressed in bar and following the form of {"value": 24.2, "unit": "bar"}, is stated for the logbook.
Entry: {"value": 5.5, "unit": "bar"}
